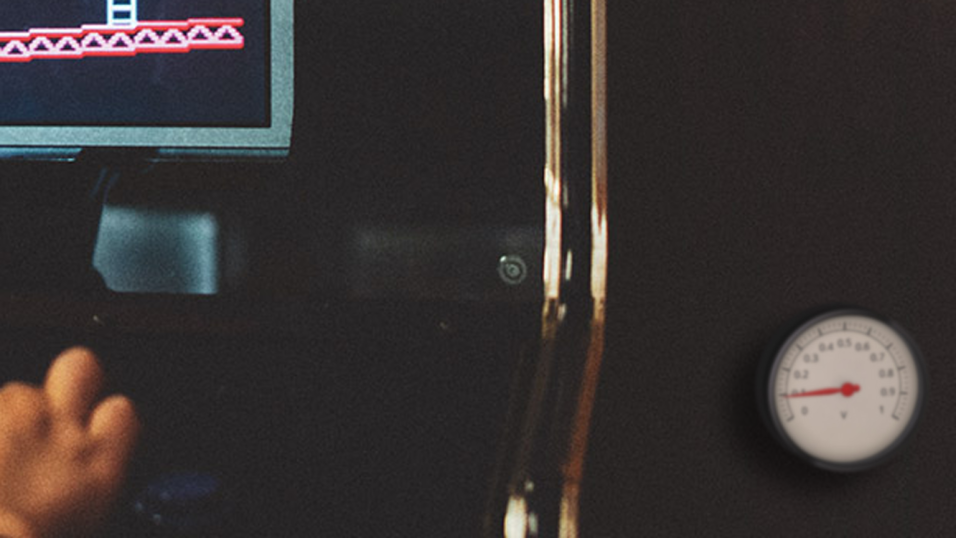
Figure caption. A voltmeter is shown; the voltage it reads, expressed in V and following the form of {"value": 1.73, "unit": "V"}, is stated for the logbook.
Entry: {"value": 0.1, "unit": "V"}
